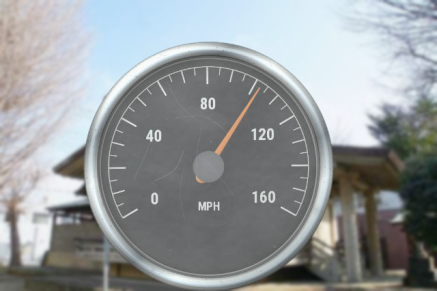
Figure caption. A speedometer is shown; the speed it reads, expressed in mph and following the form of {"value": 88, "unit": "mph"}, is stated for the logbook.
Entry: {"value": 102.5, "unit": "mph"}
